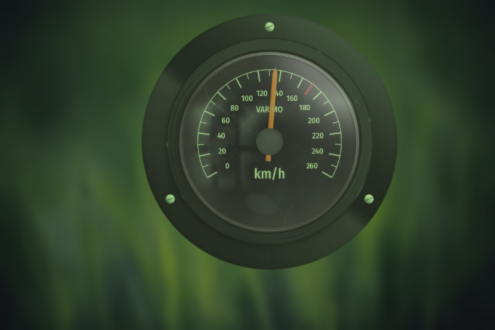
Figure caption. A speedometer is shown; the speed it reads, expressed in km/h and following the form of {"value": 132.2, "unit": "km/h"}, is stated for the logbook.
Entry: {"value": 135, "unit": "km/h"}
